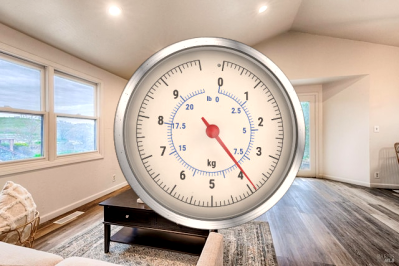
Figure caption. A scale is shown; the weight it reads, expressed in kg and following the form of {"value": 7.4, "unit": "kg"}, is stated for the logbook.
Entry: {"value": 3.9, "unit": "kg"}
